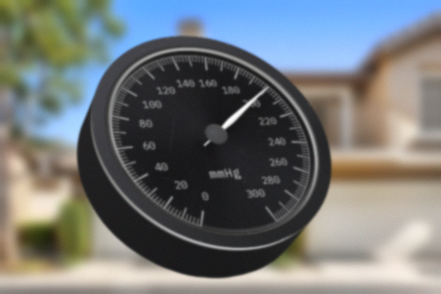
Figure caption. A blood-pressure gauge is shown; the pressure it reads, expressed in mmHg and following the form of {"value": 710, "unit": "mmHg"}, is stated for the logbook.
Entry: {"value": 200, "unit": "mmHg"}
